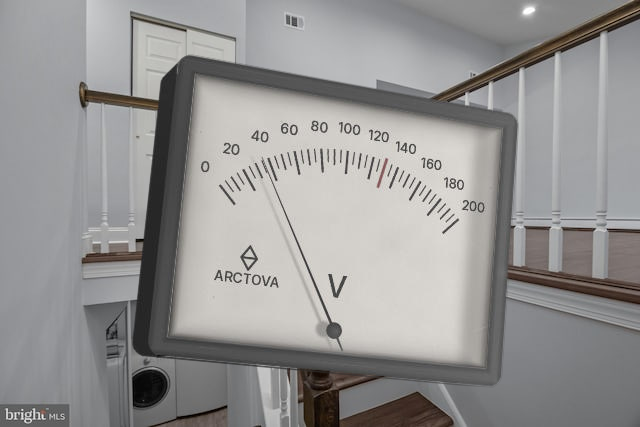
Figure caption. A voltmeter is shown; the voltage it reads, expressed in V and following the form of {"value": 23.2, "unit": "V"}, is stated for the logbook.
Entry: {"value": 35, "unit": "V"}
